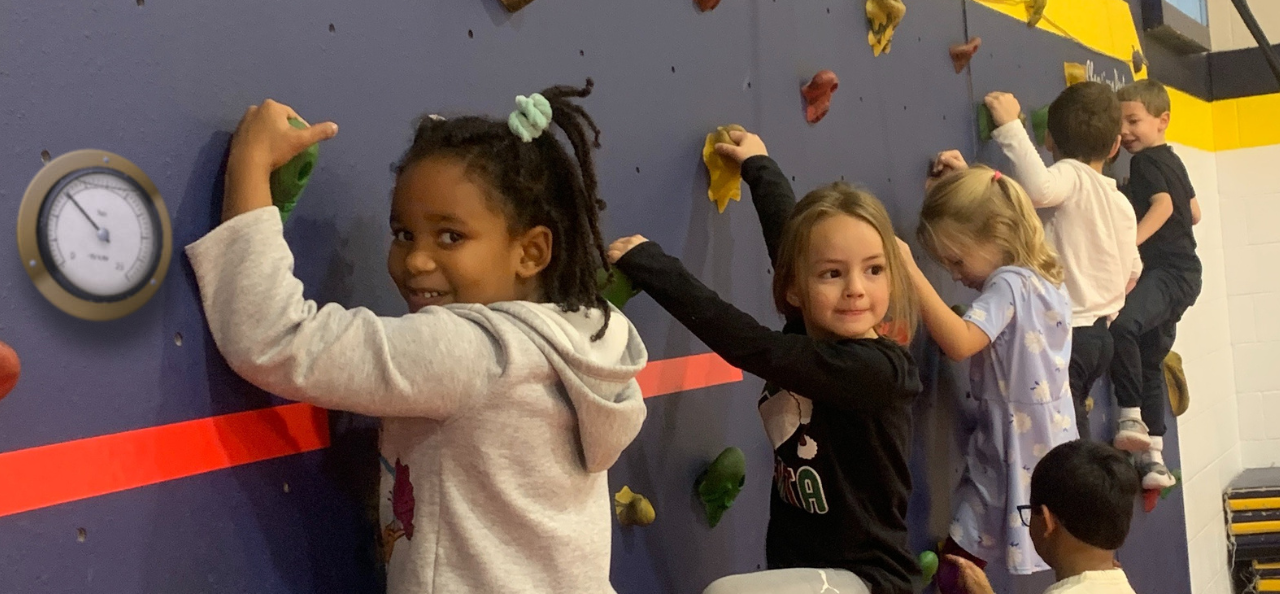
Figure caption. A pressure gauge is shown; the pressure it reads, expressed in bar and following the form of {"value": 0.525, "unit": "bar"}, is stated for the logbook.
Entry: {"value": 7.5, "unit": "bar"}
